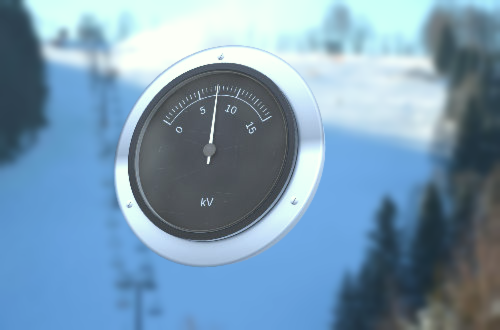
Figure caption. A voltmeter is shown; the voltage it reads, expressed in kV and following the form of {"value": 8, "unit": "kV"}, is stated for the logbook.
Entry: {"value": 7.5, "unit": "kV"}
